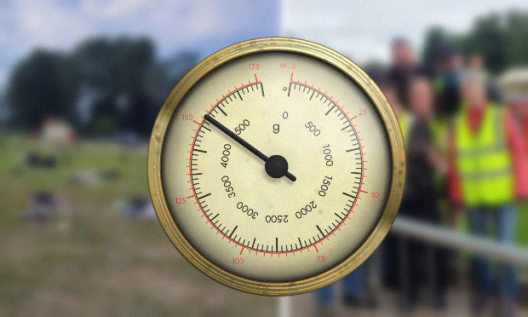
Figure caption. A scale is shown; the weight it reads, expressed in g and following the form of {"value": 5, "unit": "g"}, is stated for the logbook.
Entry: {"value": 4350, "unit": "g"}
